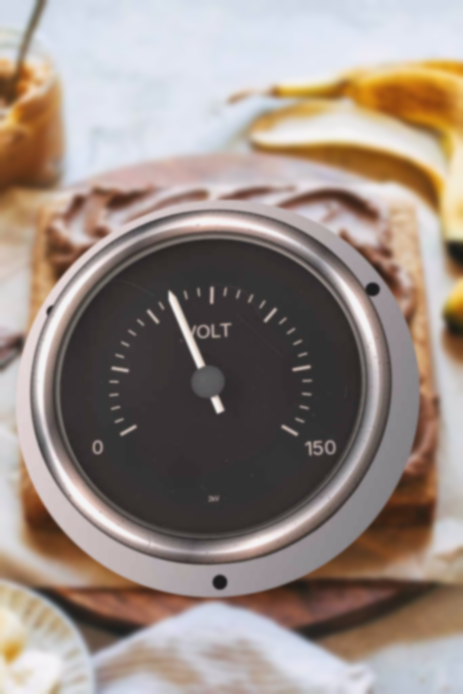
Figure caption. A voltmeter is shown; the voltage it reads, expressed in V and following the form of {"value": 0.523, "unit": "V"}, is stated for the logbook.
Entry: {"value": 60, "unit": "V"}
